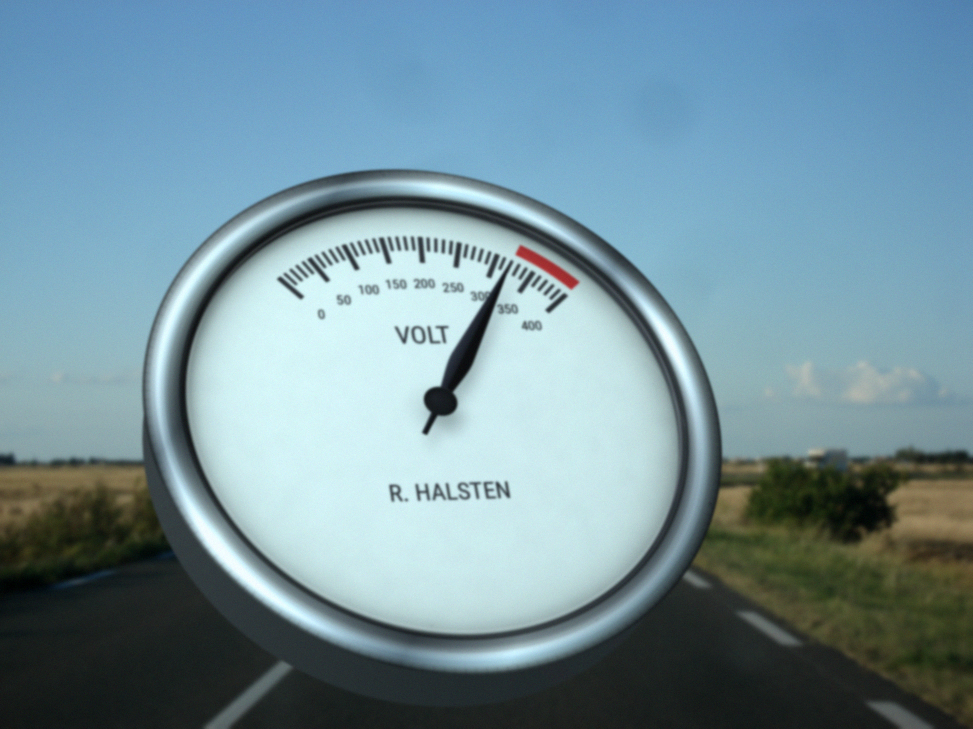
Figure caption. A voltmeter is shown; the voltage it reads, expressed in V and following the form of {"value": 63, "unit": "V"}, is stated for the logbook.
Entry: {"value": 320, "unit": "V"}
